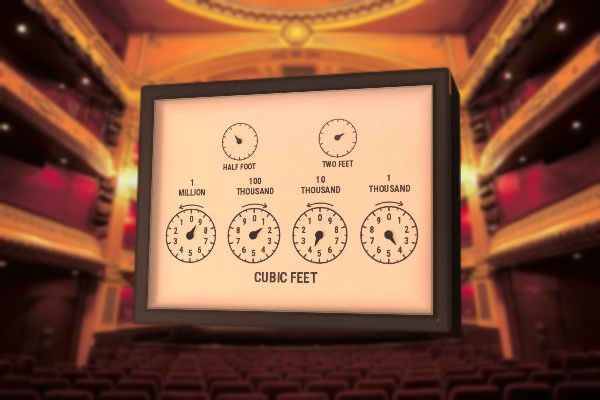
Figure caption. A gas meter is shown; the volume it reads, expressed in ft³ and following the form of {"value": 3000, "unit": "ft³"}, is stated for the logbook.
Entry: {"value": 914400, "unit": "ft³"}
